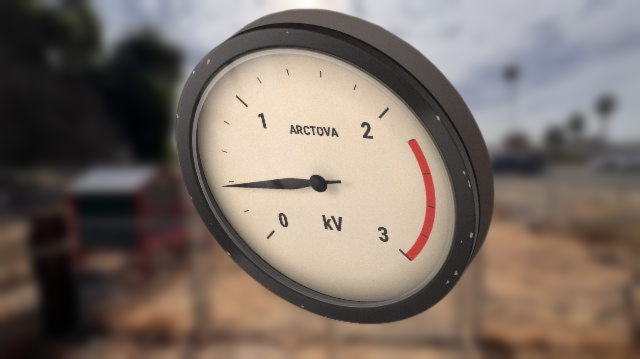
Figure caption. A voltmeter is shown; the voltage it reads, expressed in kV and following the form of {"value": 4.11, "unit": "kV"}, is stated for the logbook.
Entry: {"value": 0.4, "unit": "kV"}
